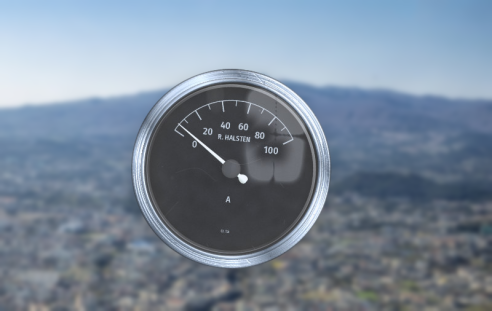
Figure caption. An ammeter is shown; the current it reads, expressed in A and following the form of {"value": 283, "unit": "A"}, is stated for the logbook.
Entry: {"value": 5, "unit": "A"}
